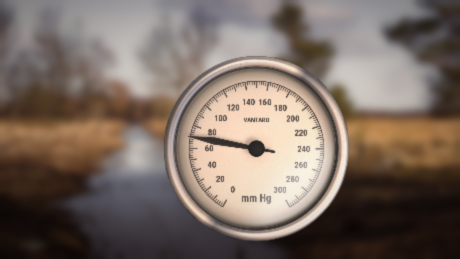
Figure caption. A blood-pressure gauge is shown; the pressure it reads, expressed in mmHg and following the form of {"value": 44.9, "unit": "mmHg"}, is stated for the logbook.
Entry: {"value": 70, "unit": "mmHg"}
